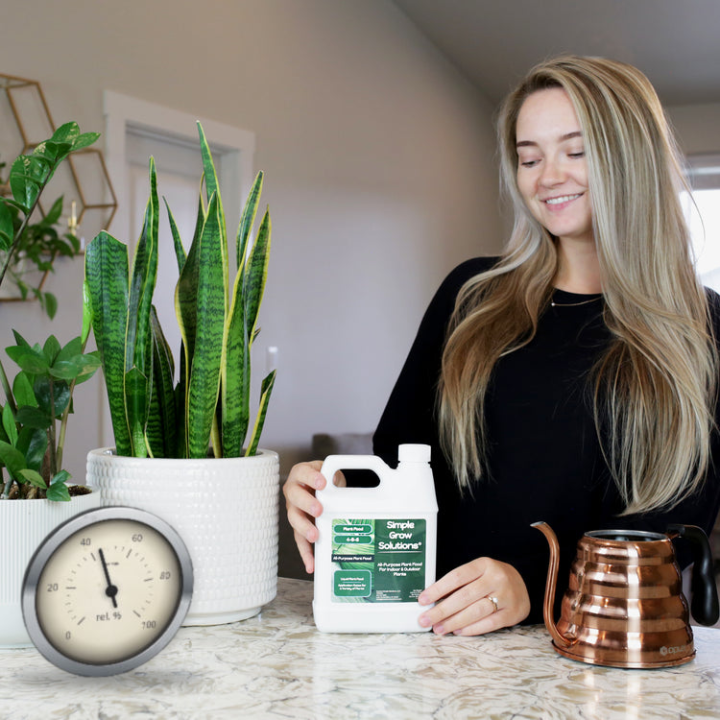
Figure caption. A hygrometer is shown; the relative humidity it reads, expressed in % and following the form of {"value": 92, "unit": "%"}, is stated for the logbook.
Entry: {"value": 44, "unit": "%"}
